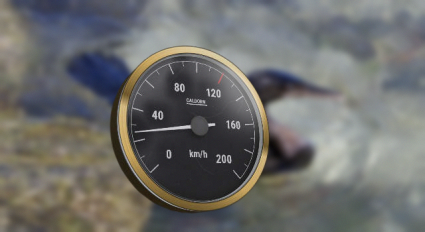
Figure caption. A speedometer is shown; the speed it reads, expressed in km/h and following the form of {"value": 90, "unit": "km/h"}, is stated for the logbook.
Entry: {"value": 25, "unit": "km/h"}
